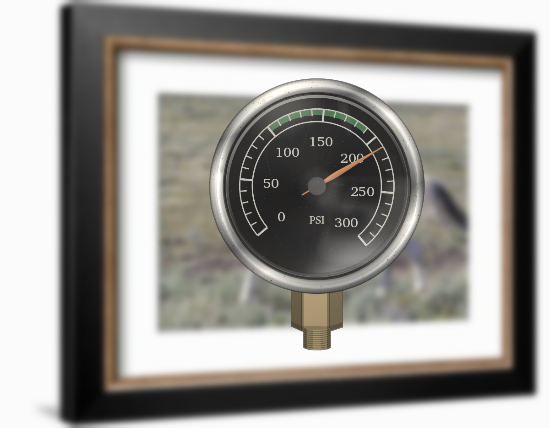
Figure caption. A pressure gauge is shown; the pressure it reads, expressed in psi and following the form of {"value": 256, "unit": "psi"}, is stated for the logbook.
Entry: {"value": 210, "unit": "psi"}
